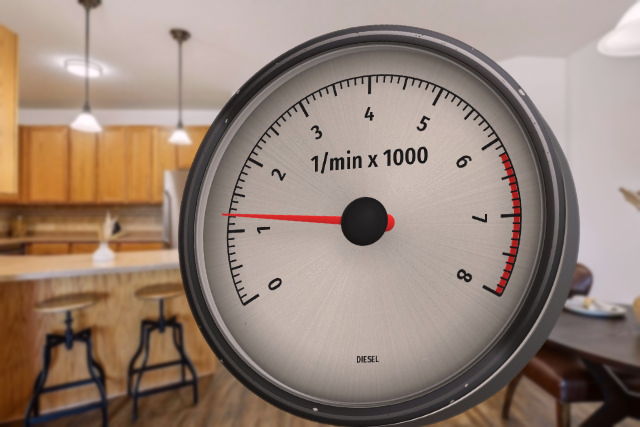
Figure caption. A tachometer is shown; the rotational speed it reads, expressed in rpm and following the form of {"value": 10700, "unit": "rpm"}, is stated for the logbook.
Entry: {"value": 1200, "unit": "rpm"}
